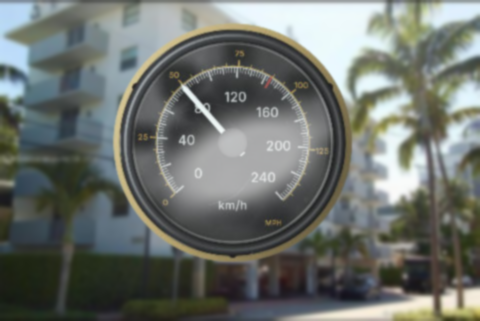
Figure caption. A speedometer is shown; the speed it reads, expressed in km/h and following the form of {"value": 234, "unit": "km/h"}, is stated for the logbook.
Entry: {"value": 80, "unit": "km/h"}
